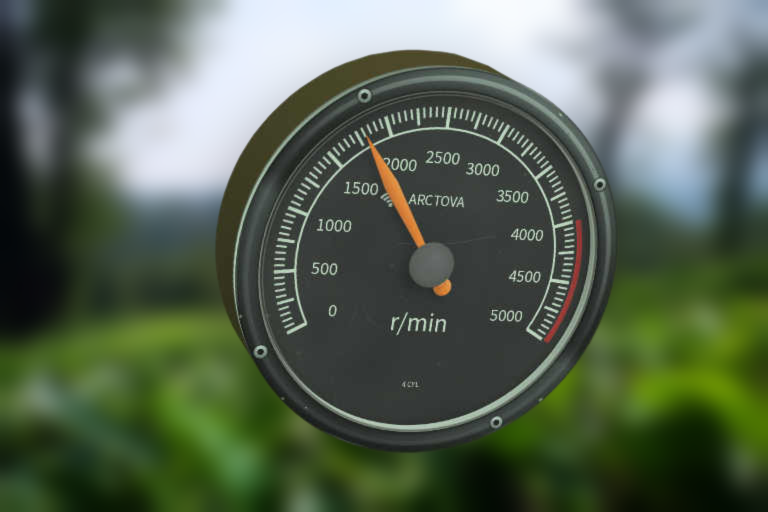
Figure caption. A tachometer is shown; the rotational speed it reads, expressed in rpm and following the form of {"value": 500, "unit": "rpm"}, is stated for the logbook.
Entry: {"value": 1800, "unit": "rpm"}
